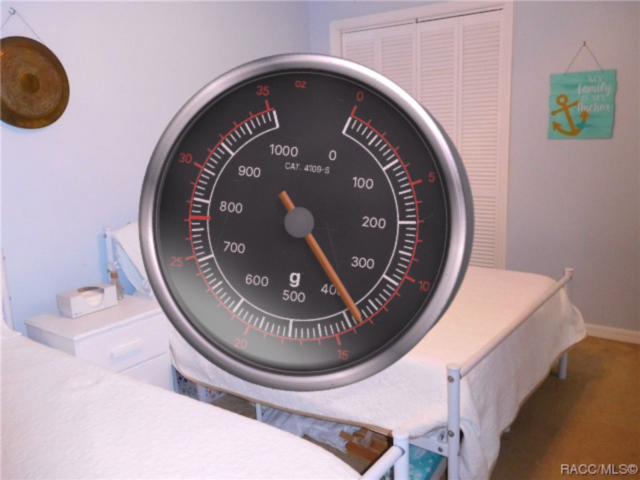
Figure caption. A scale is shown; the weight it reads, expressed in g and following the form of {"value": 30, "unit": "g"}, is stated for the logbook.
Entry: {"value": 380, "unit": "g"}
